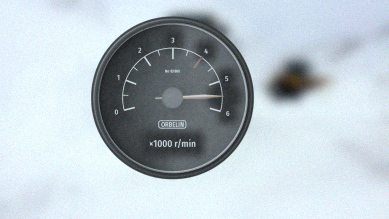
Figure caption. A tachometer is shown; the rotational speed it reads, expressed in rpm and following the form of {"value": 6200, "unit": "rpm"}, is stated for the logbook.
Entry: {"value": 5500, "unit": "rpm"}
